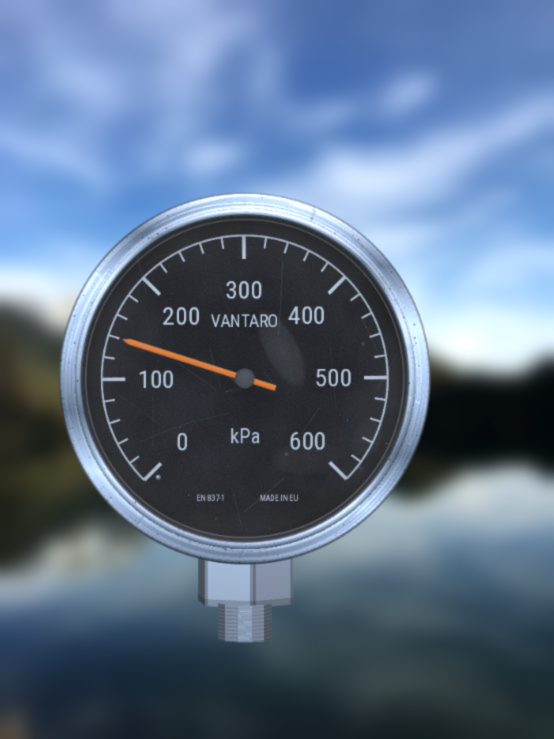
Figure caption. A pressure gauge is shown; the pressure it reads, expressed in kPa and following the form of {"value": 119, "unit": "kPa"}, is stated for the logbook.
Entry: {"value": 140, "unit": "kPa"}
